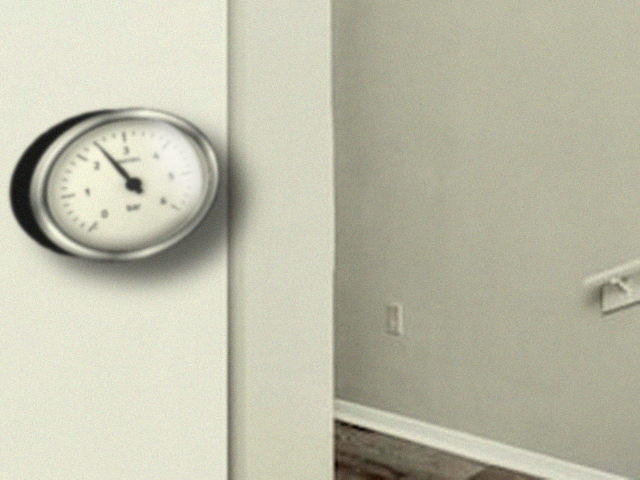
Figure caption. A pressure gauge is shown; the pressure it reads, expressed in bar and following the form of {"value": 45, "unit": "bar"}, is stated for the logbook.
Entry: {"value": 2.4, "unit": "bar"}
